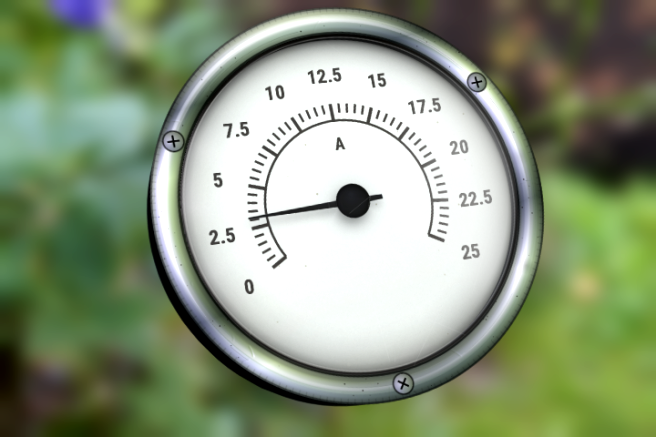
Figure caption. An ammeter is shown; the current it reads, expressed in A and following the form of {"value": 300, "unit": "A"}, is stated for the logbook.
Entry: {"value": 3, "unit": "A"}
